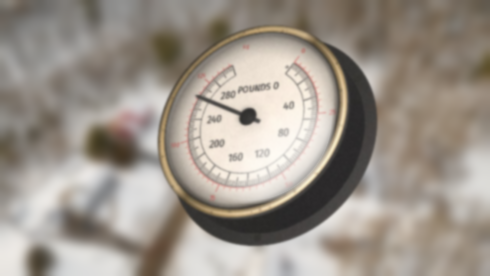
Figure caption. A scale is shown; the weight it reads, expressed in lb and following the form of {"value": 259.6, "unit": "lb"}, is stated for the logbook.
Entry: {"value": 260, "unit": "lb"}
